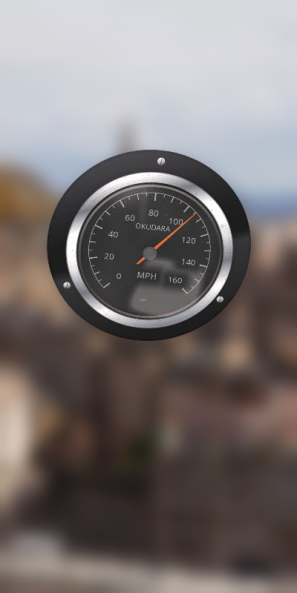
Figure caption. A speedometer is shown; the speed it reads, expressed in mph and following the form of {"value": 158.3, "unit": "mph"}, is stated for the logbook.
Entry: {"value": 105, "unit": "mph"}
